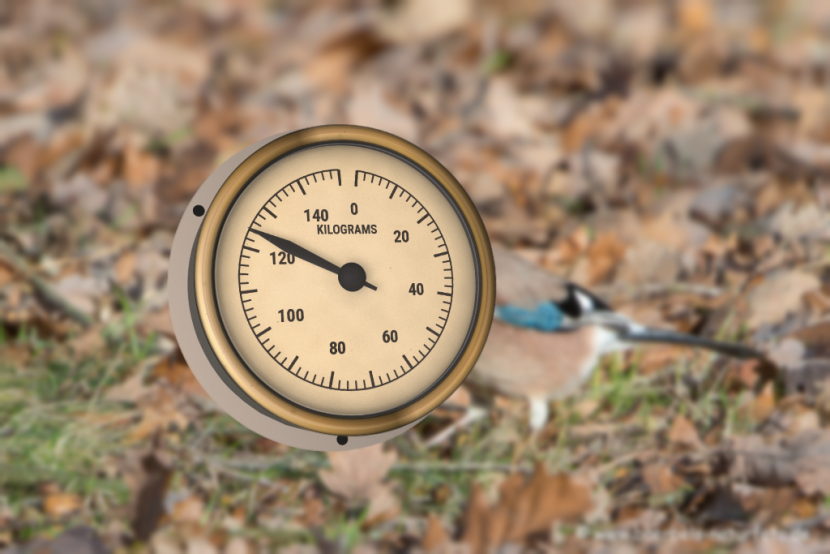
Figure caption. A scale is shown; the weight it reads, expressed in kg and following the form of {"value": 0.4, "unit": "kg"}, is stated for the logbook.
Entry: {"value": 124, "unit": "kg"}
